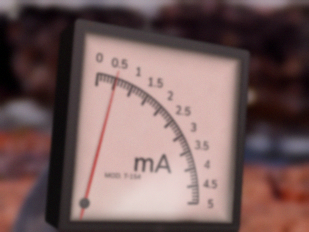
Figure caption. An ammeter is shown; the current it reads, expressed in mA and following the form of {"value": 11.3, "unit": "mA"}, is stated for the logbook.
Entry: {"value": 0.5, "unit": "mA"}
